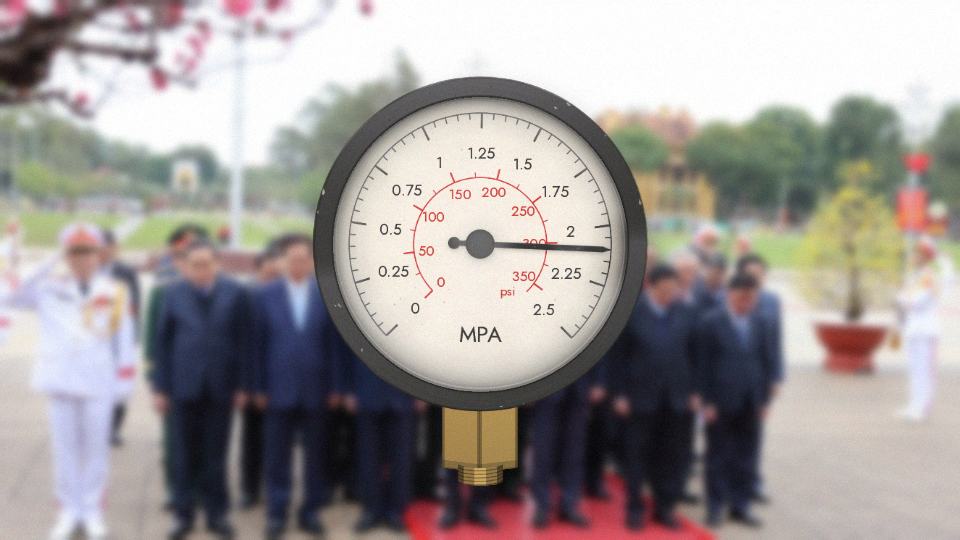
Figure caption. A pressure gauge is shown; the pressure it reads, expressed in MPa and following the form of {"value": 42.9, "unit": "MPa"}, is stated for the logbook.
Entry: {"value": 2.1, "unit": "MPa"}
